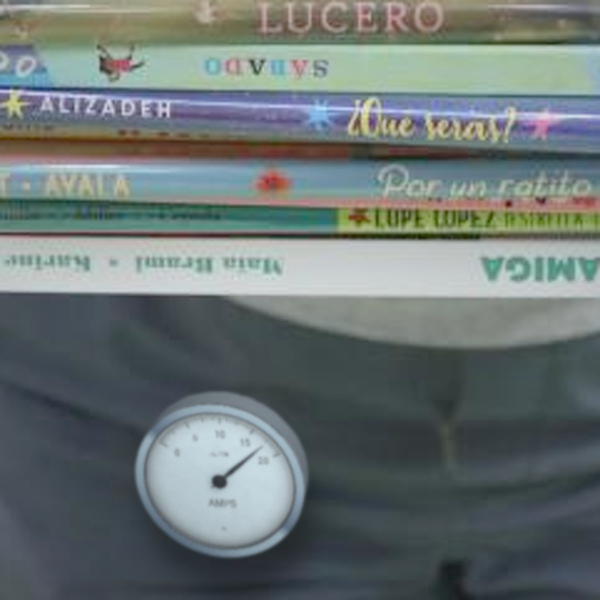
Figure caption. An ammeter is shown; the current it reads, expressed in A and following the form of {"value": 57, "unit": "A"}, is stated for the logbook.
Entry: {"value": 17.5, "unit": "A"}
